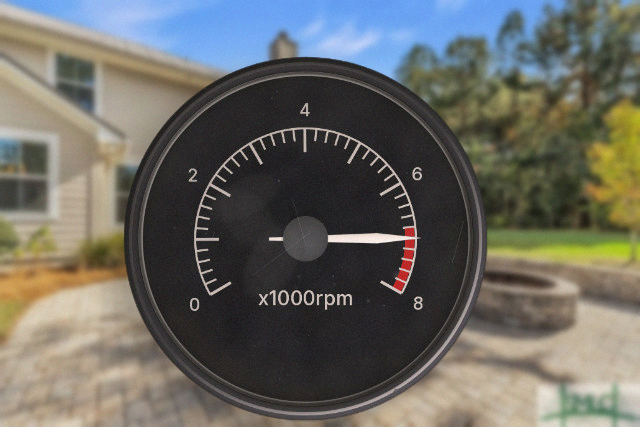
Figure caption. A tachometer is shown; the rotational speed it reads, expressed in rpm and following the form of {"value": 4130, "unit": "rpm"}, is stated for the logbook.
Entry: {"value": 7000, "unit": "rpm"}
